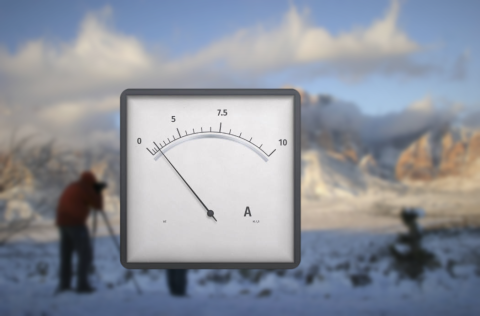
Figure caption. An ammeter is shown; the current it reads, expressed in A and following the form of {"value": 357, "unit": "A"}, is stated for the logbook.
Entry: {"value": 2.5, "unit": "A"}
